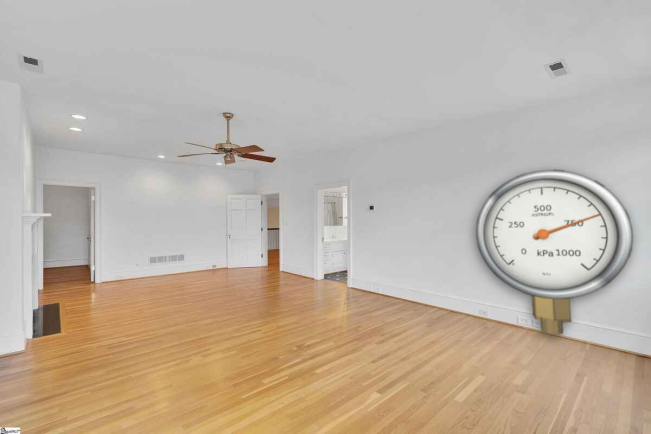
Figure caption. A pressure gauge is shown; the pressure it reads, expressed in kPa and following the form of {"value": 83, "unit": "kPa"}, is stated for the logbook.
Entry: {"value": 750, "unit": "kPa"}
